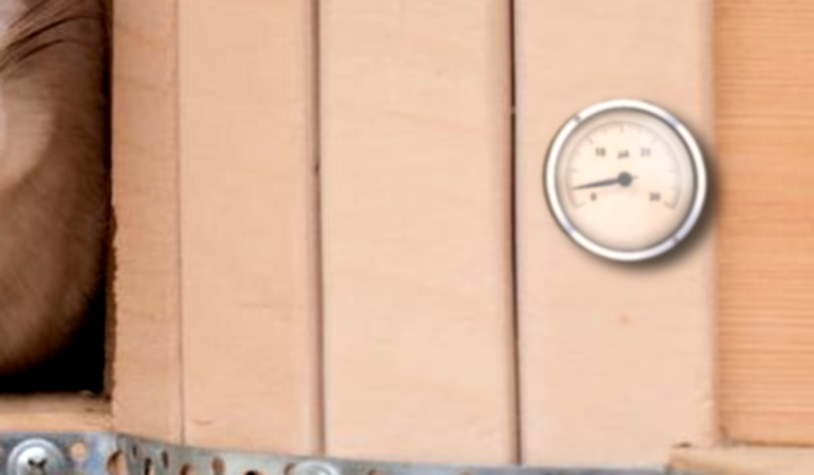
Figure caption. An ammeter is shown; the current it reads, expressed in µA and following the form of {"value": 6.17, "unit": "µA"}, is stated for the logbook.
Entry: {"value": 2.5, "unit": "µA"}
